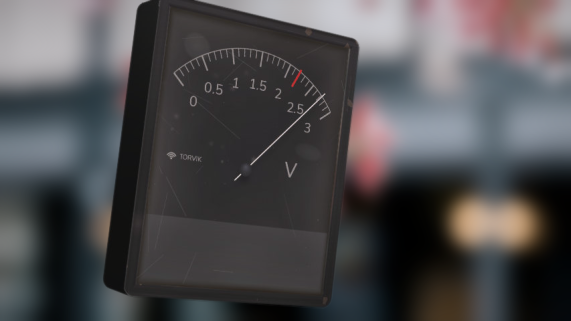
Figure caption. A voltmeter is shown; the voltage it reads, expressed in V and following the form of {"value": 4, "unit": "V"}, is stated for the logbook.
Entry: {"value": 2.7, "unit": "V"}
